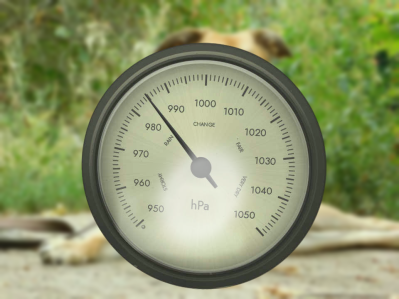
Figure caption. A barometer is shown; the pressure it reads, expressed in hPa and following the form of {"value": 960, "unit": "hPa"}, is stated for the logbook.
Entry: {"value": 985, "unit": "hPa"}
